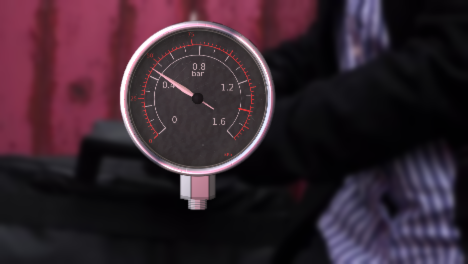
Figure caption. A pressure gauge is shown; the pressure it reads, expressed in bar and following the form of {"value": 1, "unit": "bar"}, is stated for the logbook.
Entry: {"value": 0.45, "unit": "bar"}
